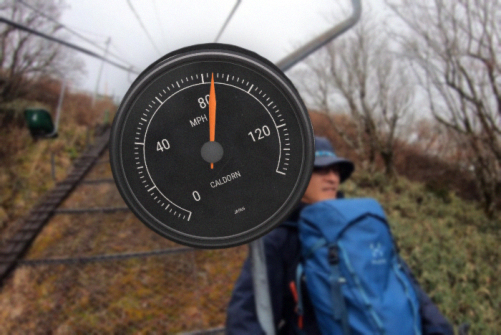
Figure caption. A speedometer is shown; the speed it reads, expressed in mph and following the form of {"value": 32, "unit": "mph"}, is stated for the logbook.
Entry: {"value": 84, "unit": "mph"}
